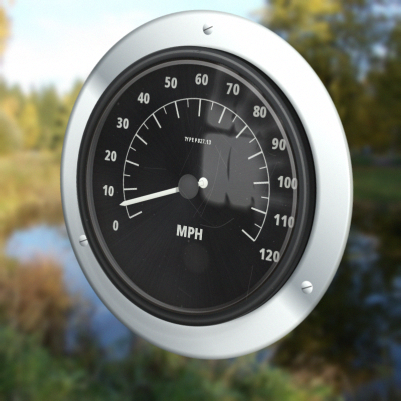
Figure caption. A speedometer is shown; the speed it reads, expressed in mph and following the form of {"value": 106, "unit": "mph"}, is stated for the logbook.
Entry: {"value": 5, "unit": "mph"}
